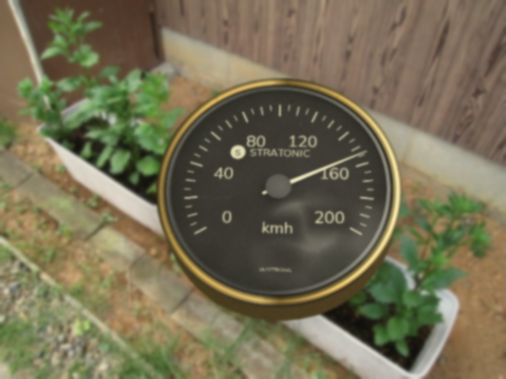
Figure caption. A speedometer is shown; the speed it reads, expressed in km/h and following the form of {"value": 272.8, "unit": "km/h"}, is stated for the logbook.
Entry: {"value": 155, "unit": "km/h"}
